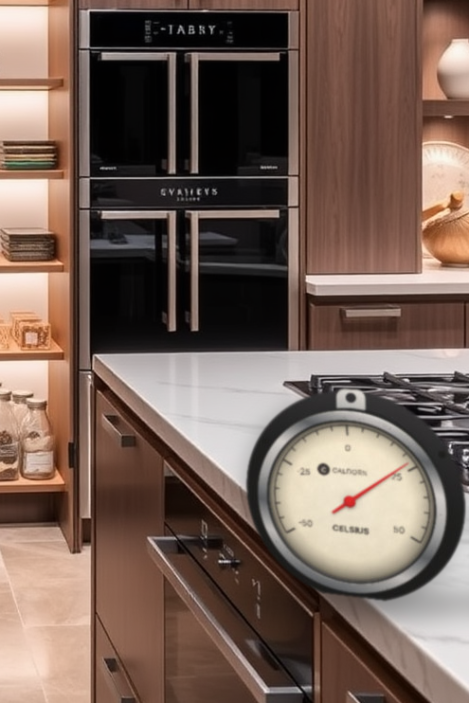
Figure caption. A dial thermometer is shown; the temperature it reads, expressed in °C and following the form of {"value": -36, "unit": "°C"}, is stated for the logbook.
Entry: {"value": 22.5, "unit": "°C"}
